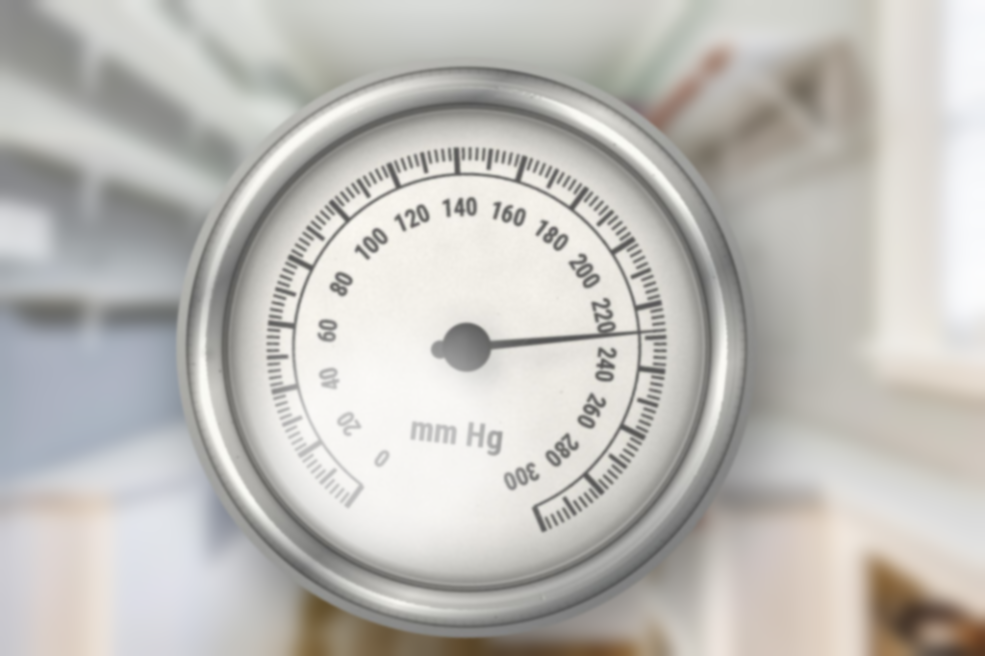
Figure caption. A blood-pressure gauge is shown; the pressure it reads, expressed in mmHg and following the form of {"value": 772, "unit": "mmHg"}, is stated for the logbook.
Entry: {"value": 228, "unit": "mmHg"}
